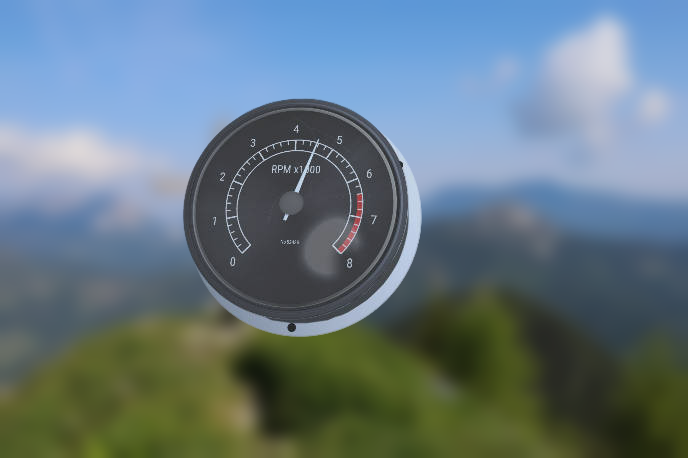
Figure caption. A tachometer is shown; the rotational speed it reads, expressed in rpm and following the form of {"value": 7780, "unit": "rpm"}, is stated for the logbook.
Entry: {"value": 4600, "unit": "rpm"}
